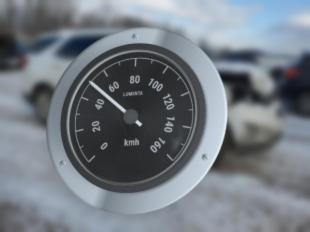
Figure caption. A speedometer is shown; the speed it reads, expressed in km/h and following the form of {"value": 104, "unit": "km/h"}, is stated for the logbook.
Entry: {"value": 50, "unit": "km/h"}
